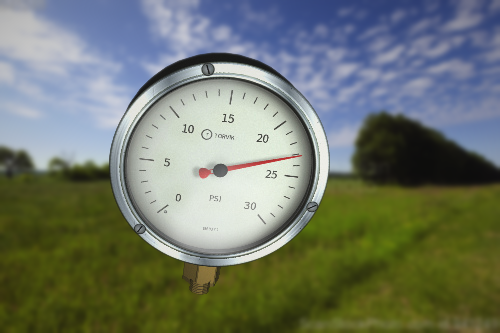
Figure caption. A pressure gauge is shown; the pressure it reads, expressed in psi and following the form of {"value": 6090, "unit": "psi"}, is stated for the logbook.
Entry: {"value": 23, "unit": "psi"}
